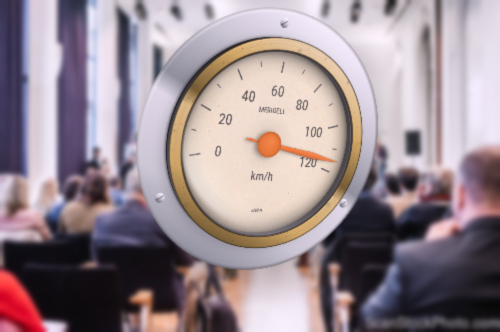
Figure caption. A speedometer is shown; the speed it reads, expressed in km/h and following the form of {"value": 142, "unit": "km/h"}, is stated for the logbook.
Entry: {"value": 115, "unit": "km/h"}
